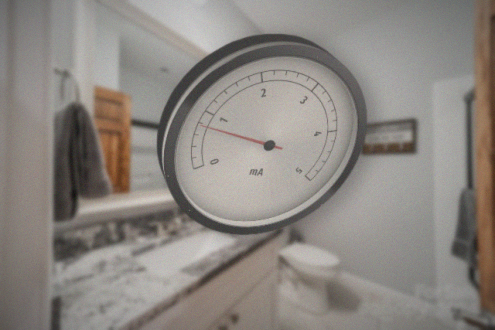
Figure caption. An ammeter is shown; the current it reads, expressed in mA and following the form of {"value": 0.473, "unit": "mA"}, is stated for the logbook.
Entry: {"value": 0.8, "unit": "mA"}
